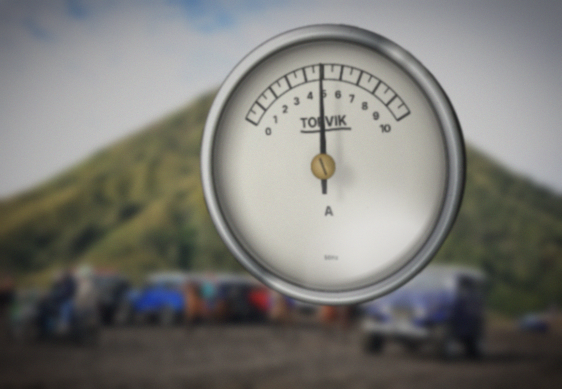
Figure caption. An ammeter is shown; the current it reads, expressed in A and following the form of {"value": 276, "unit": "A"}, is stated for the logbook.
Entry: {"value": 5, "unit": "A"}
